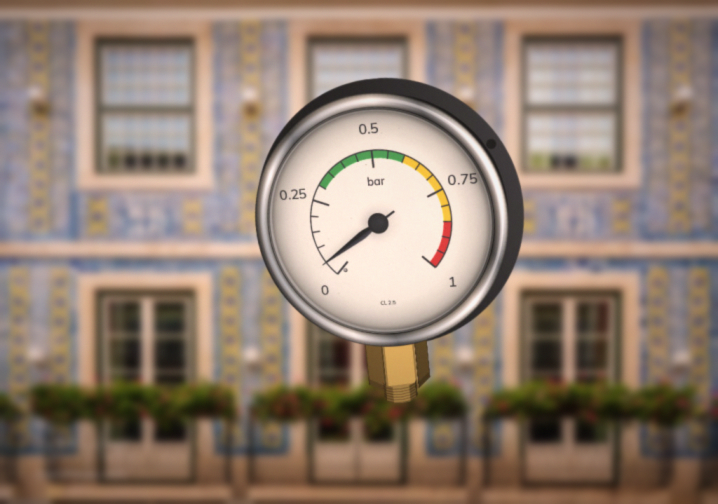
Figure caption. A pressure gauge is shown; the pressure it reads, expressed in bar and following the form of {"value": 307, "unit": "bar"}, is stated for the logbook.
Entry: {"value": 0.05, "unit": "bar"}
